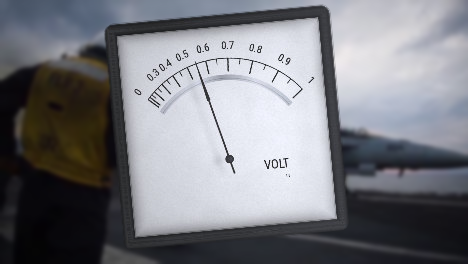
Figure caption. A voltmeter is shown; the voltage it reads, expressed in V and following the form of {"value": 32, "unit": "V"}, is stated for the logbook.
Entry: {"value": 0.55, "unit": "V"}
